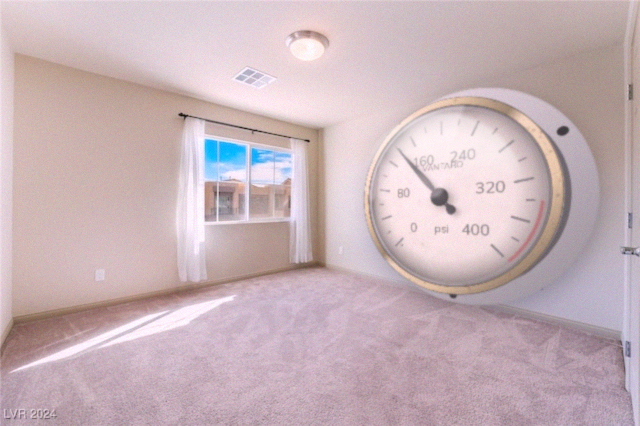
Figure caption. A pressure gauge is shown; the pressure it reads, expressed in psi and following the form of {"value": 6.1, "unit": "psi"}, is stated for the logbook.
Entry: {"value": 140, "unit": "psi"}
